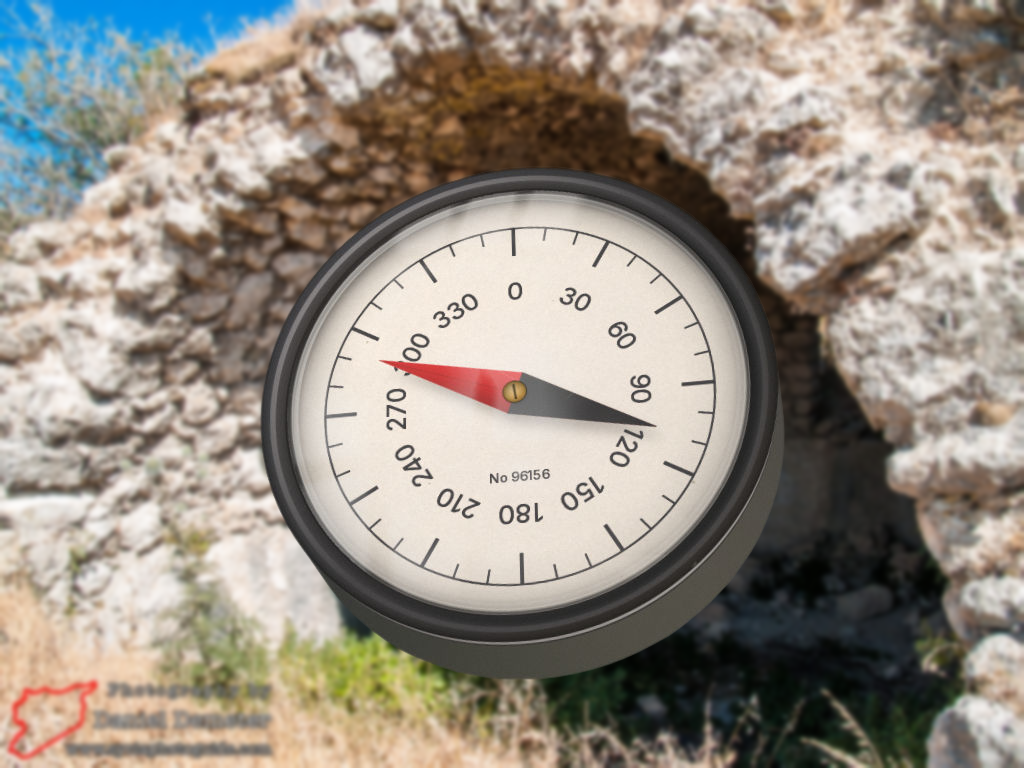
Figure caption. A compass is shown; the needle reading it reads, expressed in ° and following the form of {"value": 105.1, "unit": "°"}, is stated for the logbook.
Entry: {"value": 290, "unit": "°"}
